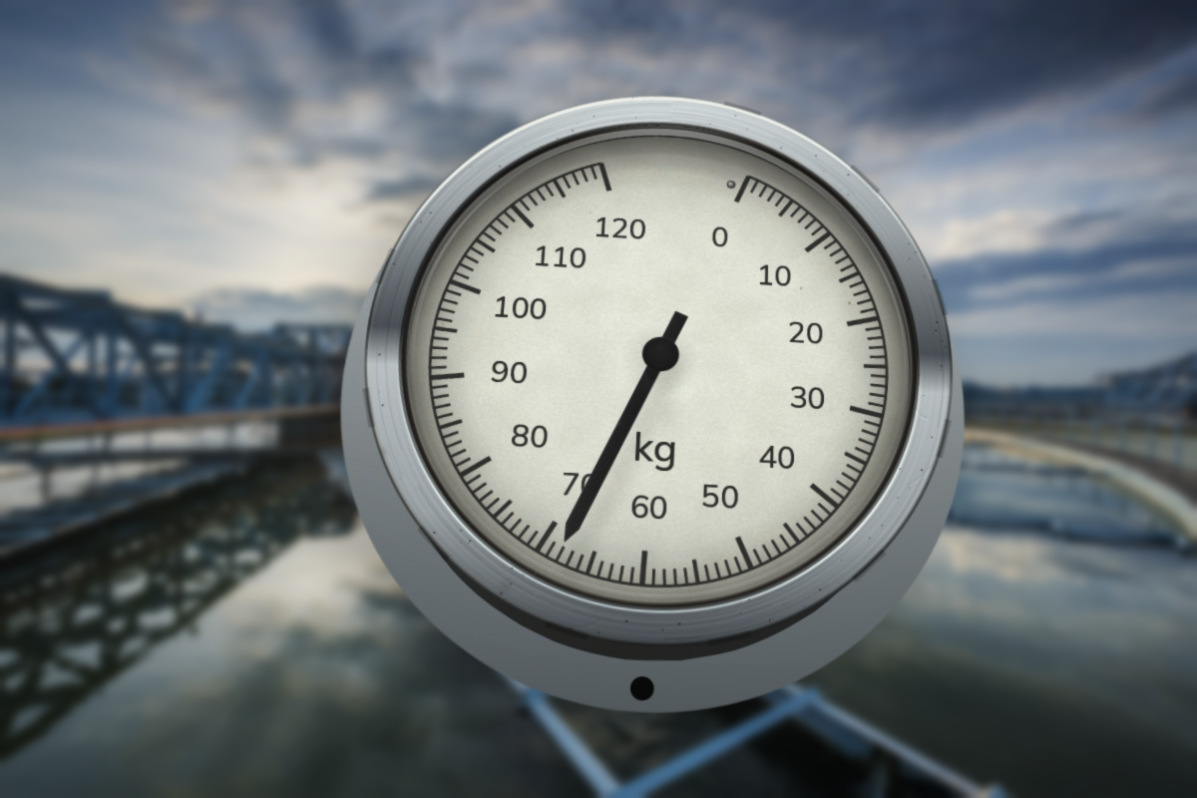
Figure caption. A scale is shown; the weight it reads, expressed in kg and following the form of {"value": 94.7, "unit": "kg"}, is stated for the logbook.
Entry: {"value": 68, "unit": "kg"}
